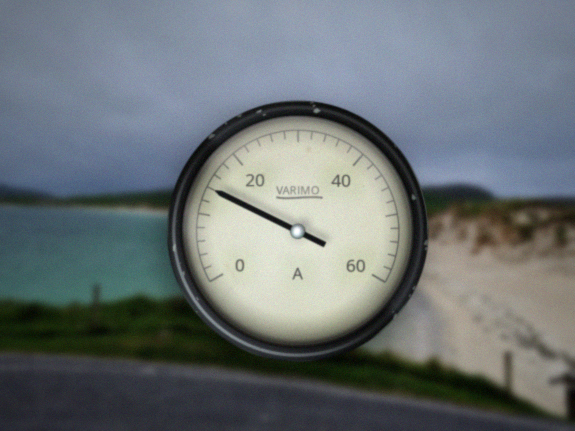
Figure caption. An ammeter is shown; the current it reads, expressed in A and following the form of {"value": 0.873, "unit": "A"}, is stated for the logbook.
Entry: {"value": 14, "unit": "A"}
